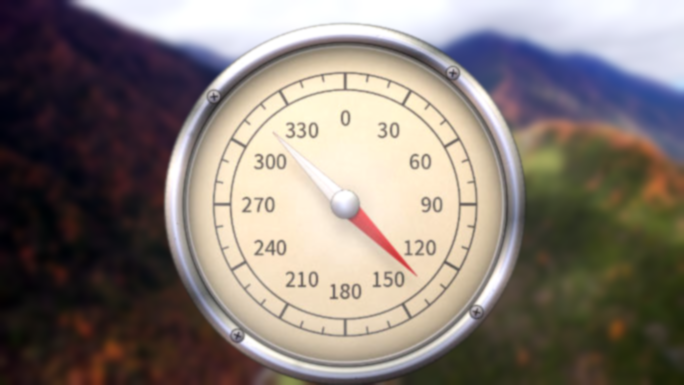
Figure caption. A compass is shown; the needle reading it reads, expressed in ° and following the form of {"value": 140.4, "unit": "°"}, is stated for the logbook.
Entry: {"value": 135, "unit": "°"}
